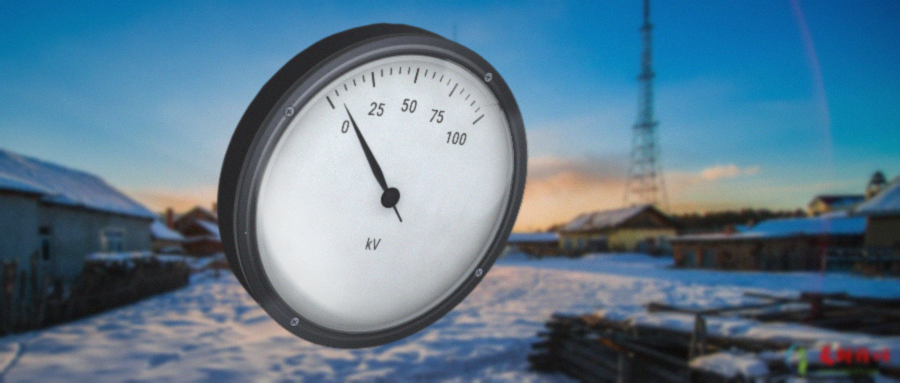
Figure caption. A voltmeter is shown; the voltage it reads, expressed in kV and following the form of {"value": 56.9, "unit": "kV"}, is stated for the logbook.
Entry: {"value": 5, "unit": "kV"}
